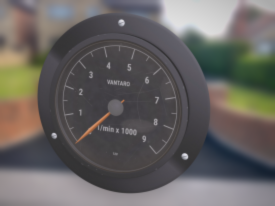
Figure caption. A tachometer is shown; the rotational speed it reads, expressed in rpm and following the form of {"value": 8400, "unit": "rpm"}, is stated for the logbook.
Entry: {"value": 0, "unit": "rpm"}
